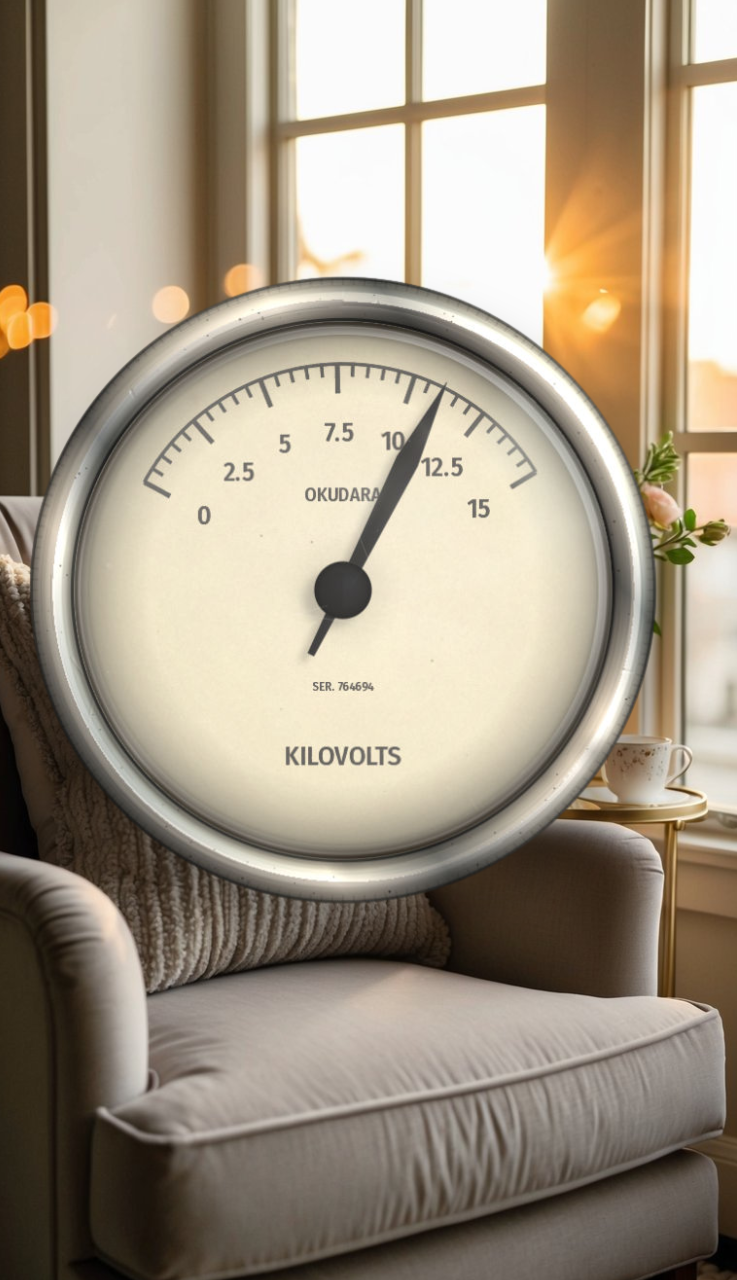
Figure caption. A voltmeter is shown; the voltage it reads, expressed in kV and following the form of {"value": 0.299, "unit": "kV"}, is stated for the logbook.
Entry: {"value": 11, "unit": "kV"}
